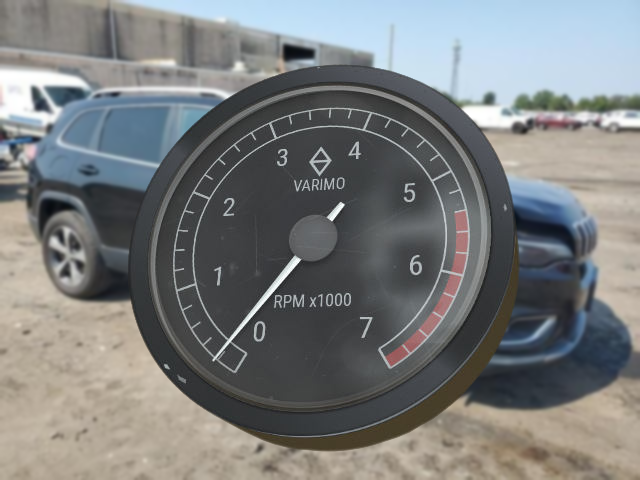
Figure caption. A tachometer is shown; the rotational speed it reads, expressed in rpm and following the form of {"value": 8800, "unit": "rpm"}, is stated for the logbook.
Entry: {"value": 200, "unit": "rpm"}
